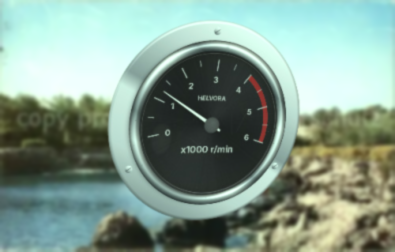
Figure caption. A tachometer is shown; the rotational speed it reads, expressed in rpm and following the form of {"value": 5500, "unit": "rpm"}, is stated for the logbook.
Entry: {"value": 1250, "unit": "rpm"}
